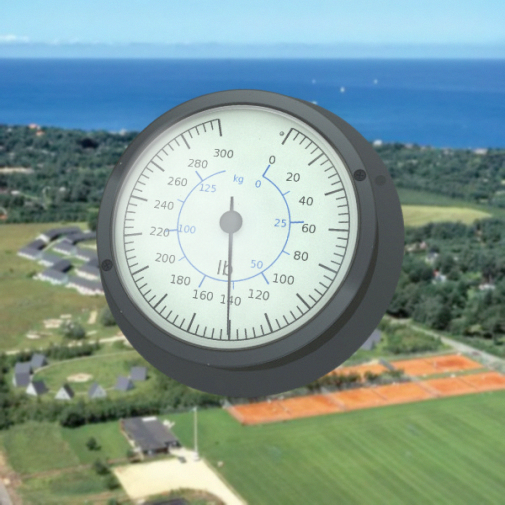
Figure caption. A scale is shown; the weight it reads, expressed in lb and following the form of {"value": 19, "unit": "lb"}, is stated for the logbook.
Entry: {"value": 140, "unit": "lb"}
